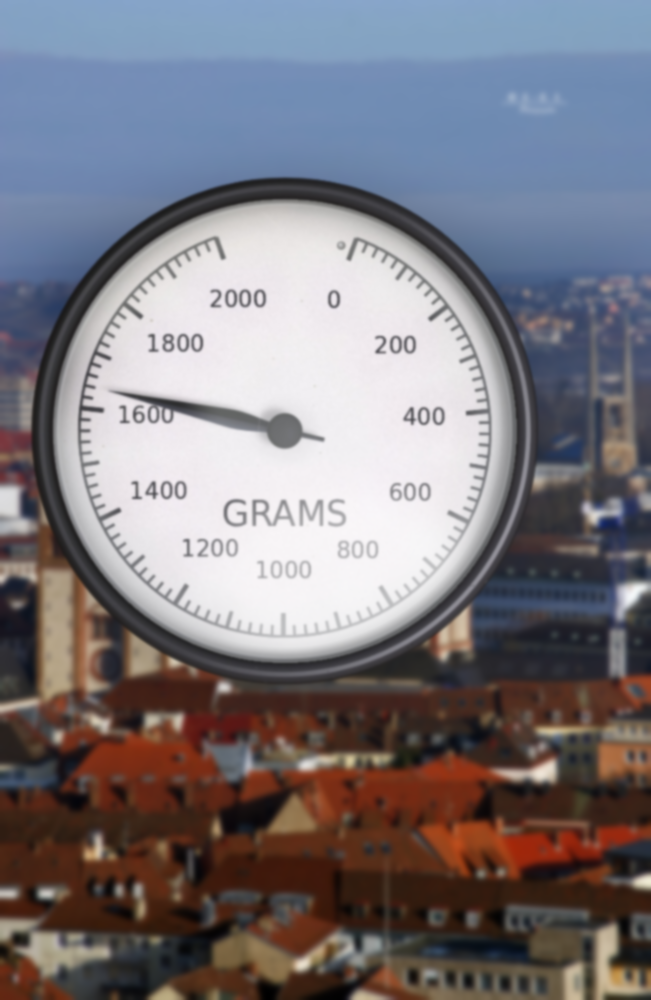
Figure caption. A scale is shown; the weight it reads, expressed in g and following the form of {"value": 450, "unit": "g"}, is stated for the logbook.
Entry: {"value": 1640, "unit": "g"}
